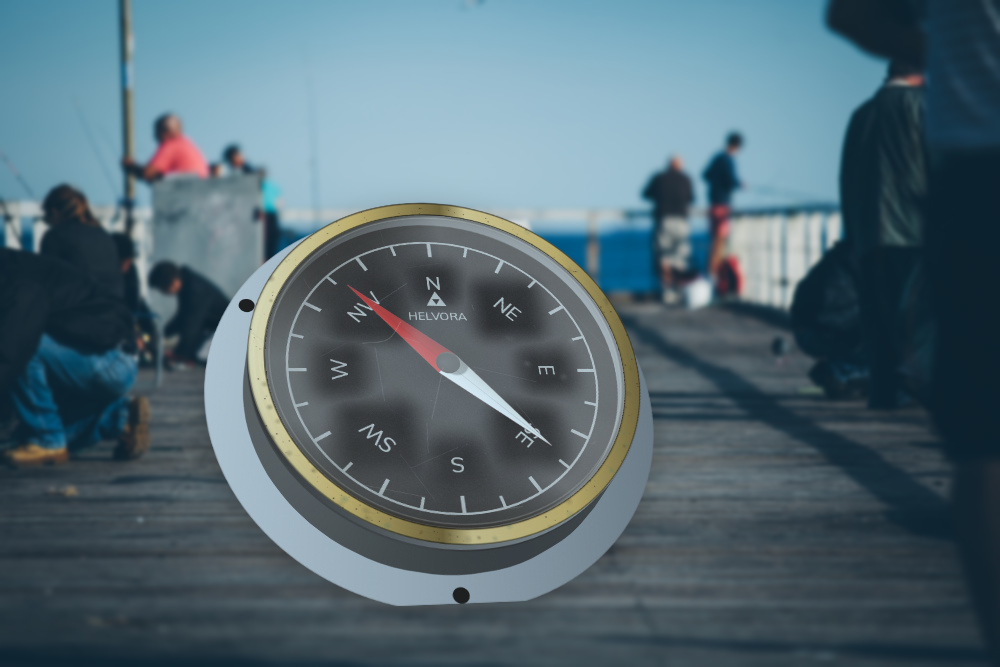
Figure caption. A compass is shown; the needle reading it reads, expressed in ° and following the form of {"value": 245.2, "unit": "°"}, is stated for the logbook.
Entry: {"value": 315, "unit": "°"}
